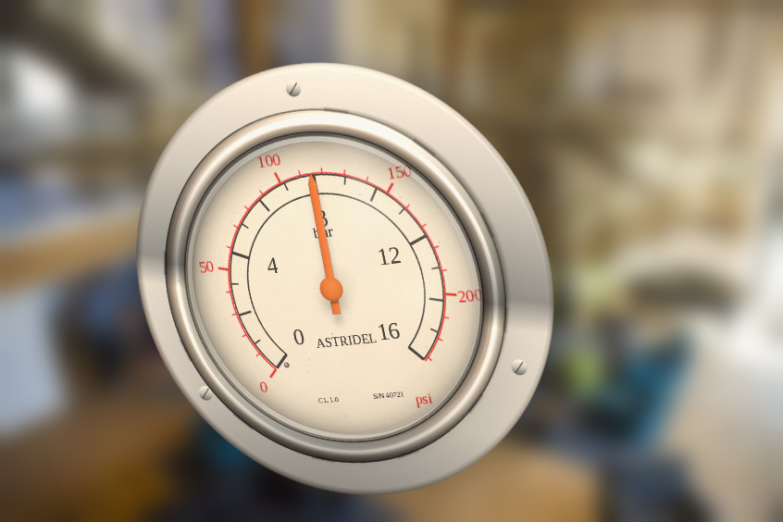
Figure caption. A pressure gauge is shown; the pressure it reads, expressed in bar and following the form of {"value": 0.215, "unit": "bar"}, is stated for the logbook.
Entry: {"value": 8, "unit": "bar"}
